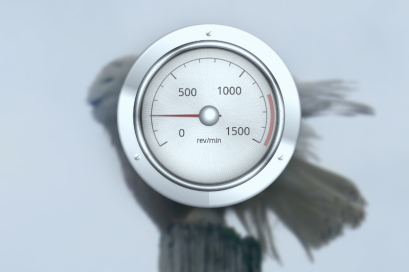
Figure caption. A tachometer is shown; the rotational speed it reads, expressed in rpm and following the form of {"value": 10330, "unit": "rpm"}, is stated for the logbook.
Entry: {"value": 200, "unit": "rpm"}
